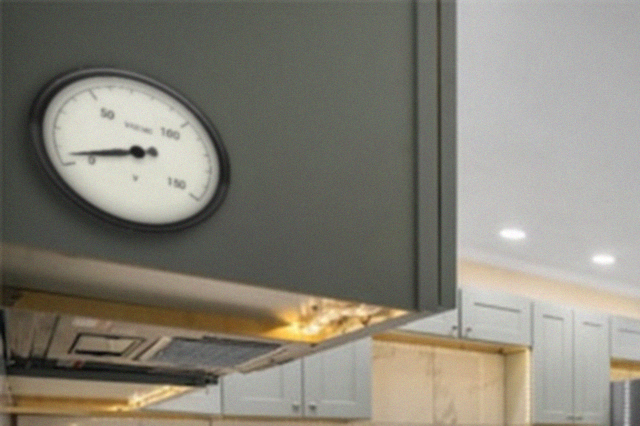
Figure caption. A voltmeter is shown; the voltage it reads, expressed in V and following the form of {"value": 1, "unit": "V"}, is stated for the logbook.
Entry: {"value": 5, "unit": "V"}
